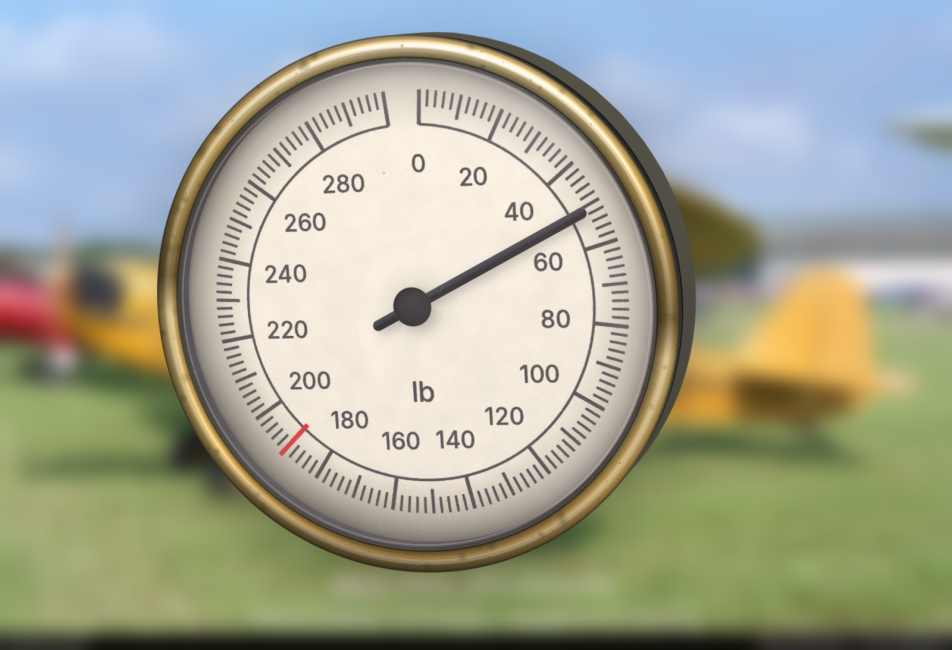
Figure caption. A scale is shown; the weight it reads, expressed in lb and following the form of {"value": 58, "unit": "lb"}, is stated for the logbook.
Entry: {"value": 51, "unit": "lb"}
